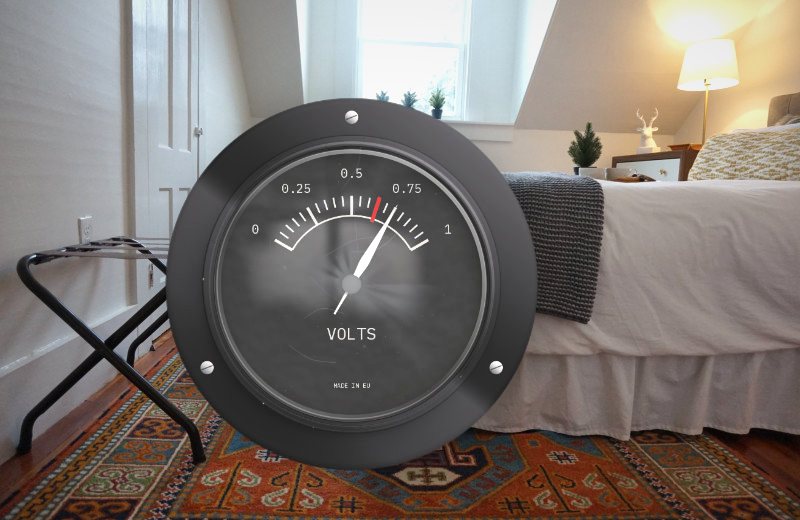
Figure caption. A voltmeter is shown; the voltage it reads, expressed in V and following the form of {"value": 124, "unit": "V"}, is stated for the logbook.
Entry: {"value": 0.75, "unit": "V"}
